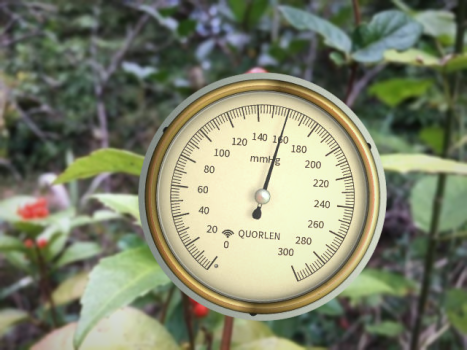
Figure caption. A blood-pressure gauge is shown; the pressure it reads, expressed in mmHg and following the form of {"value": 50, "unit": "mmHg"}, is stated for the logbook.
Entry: {"value": 160, "unit": "mmHg"}
